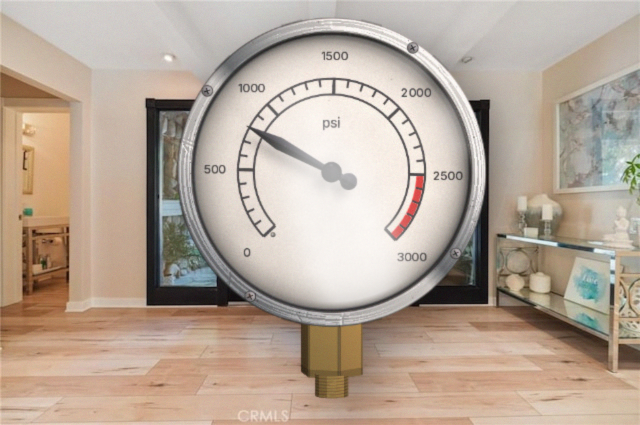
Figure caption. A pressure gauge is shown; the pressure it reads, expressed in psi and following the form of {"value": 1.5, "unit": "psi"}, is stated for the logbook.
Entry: {"value": 800, "unit": "psi"}
